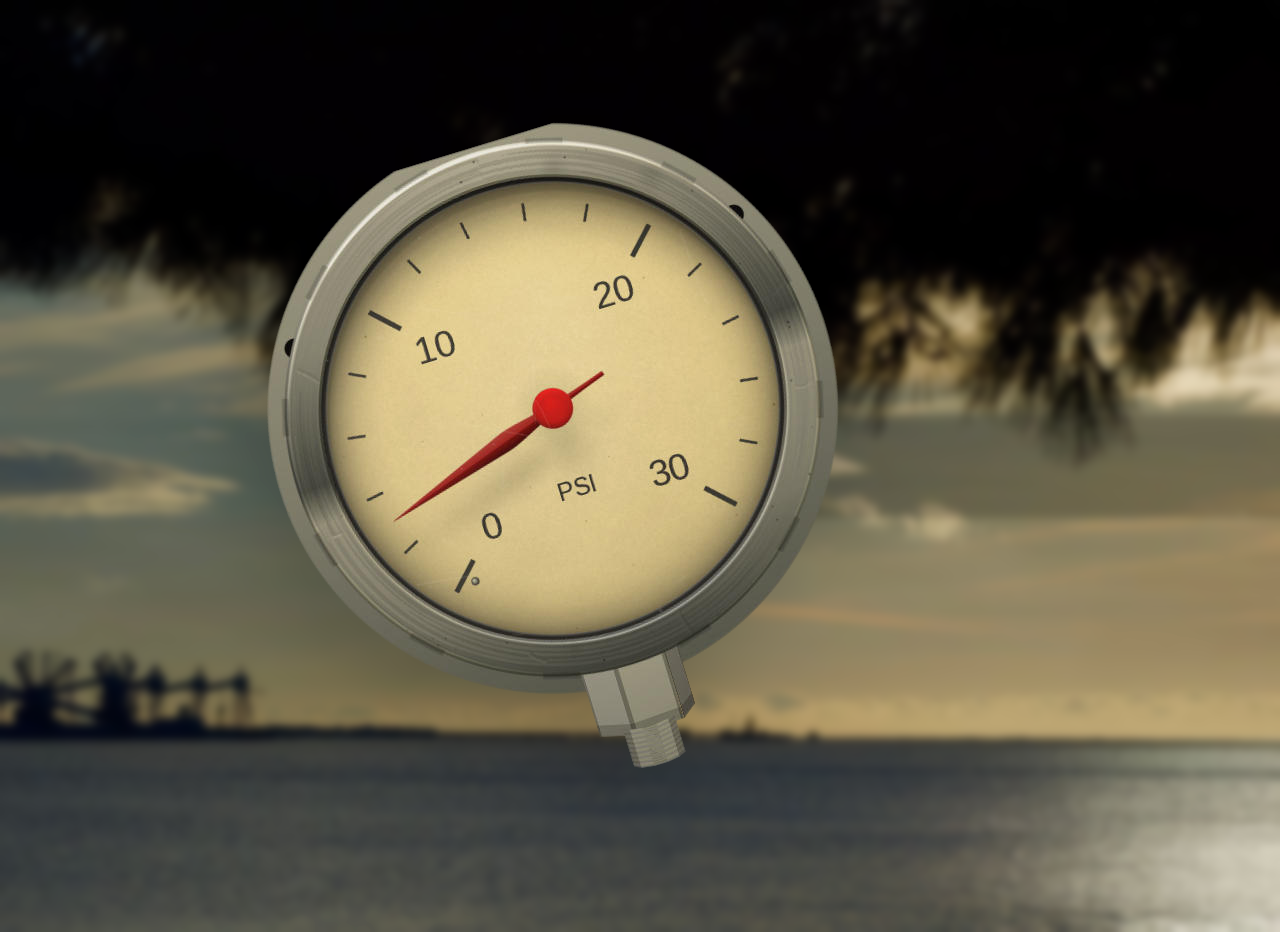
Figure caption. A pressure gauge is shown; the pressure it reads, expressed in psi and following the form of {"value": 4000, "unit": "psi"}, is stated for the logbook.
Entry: {"value": 3, "unit": "psi"}
